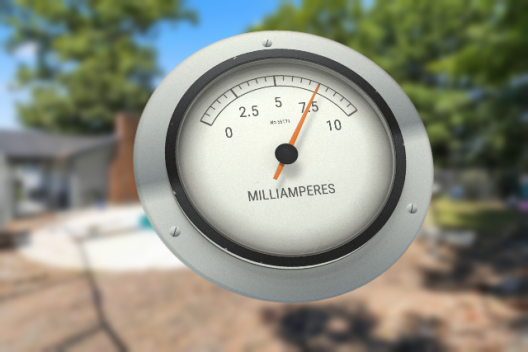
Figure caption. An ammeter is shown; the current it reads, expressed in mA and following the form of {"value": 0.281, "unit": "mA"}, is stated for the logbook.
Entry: {"value": 7.5, "unit": "mA"}
